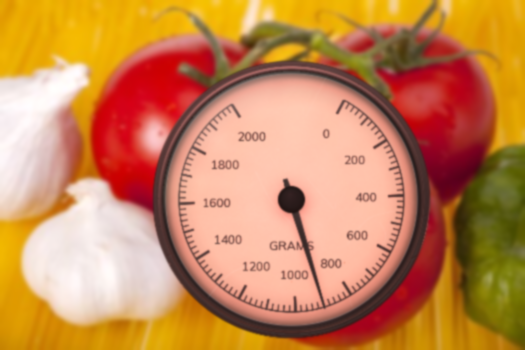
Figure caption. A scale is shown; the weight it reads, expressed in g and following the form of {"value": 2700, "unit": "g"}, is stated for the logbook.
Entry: {"value": 900, "unit": "g"}
